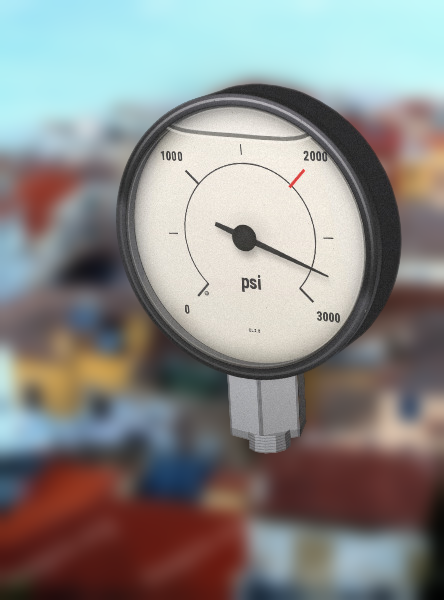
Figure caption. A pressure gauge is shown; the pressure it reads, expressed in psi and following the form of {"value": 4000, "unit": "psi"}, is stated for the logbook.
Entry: {"value": 2750, "unit": "psi"}
